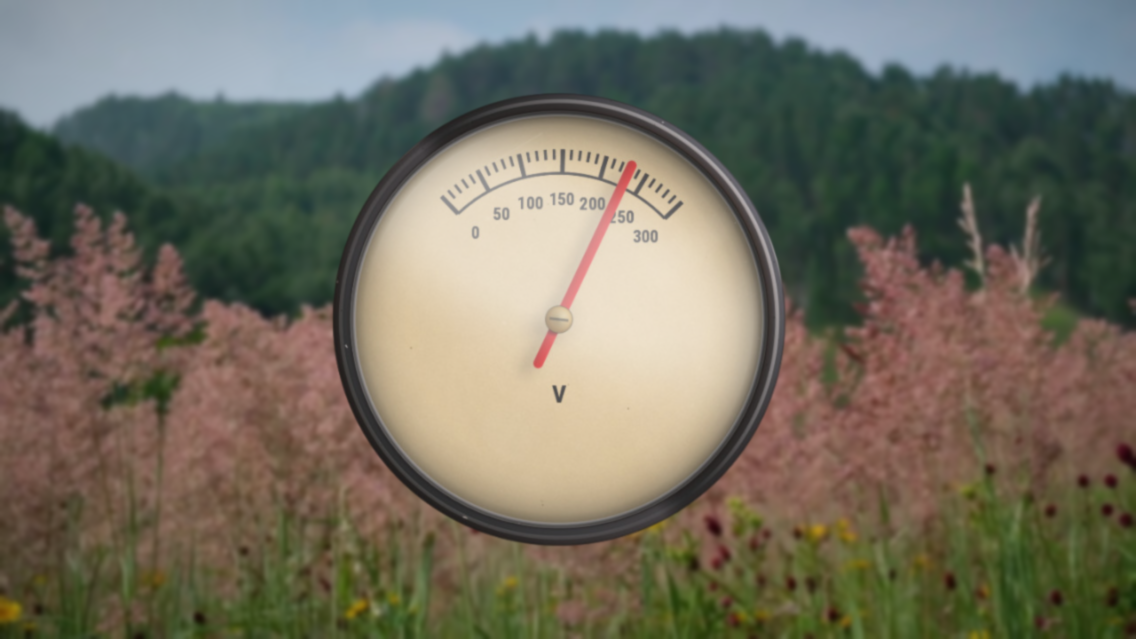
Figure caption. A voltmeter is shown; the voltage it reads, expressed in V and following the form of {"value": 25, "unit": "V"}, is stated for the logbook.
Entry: {"value": 230, "unit": "V"}
